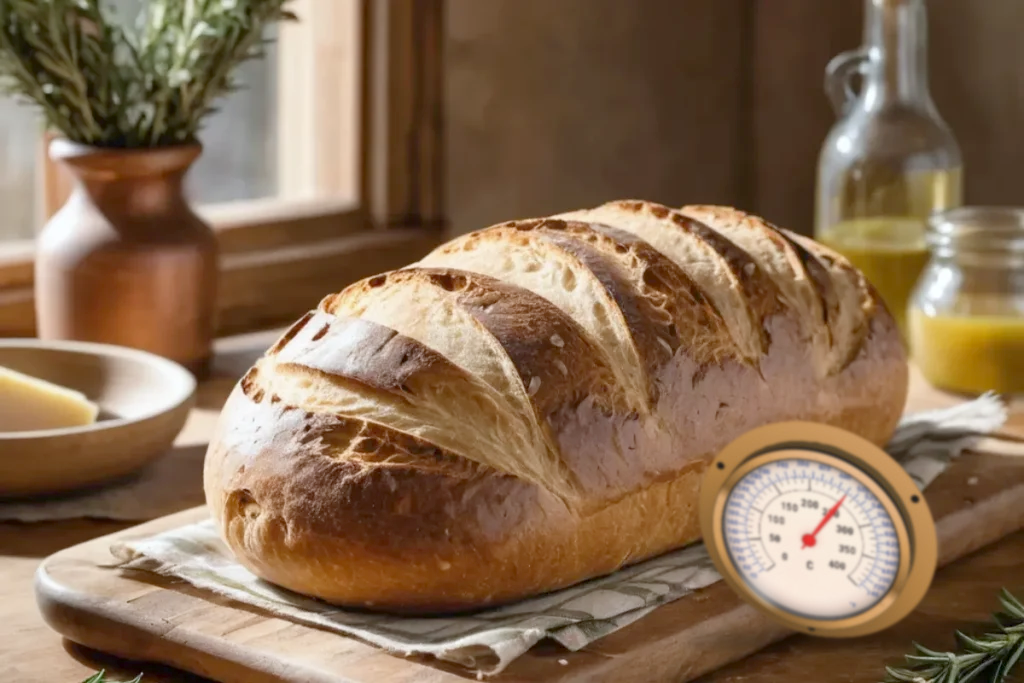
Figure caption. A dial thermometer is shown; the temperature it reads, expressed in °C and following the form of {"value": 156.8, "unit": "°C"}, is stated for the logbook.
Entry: {"value": 250, "unit": "°C"}
